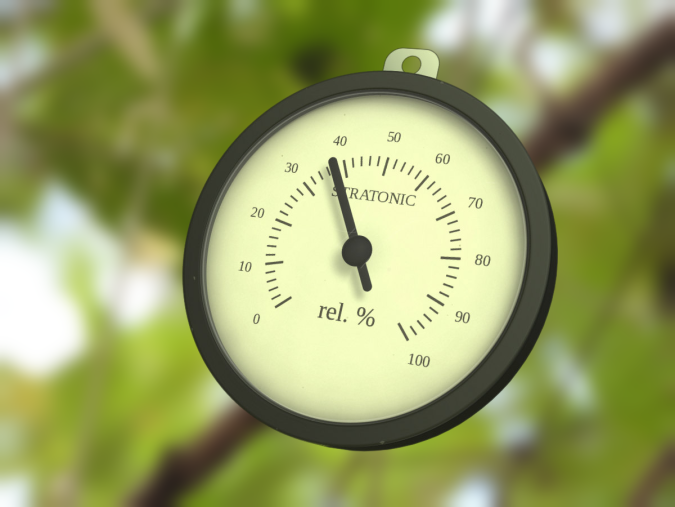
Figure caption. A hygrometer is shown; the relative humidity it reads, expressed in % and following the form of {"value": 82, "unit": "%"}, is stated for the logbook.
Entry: {"value": 38, "unit": "%"}
